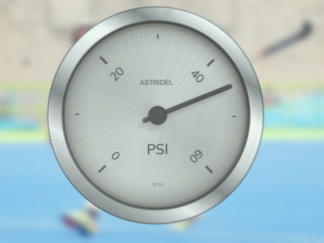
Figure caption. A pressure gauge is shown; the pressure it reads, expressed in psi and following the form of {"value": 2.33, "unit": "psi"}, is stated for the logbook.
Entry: {"value": 45, "unit": "psi"}
